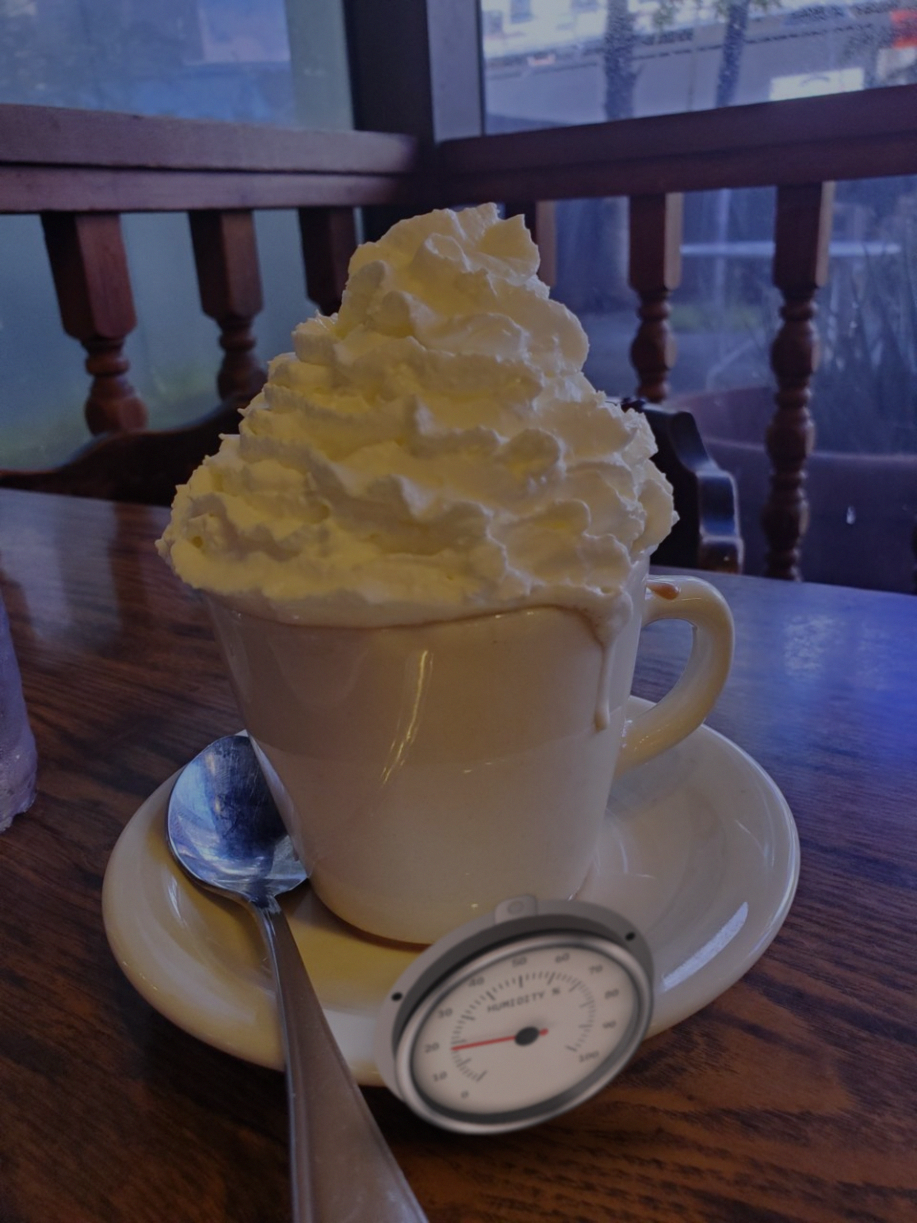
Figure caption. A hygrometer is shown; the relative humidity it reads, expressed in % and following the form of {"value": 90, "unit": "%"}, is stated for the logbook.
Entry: {"value": 20, "unit": "%"}
